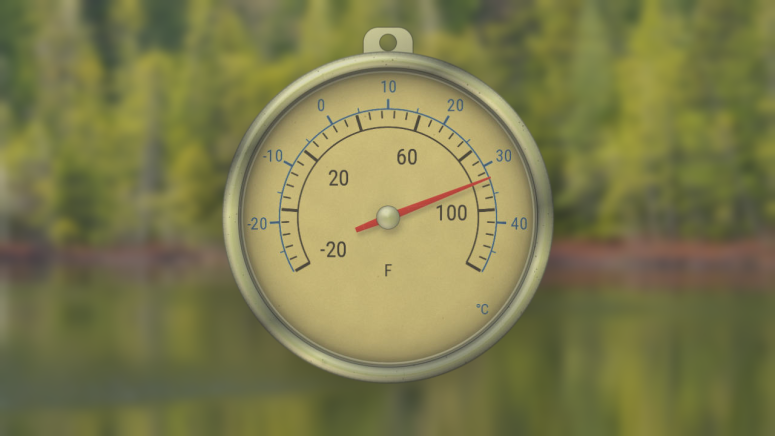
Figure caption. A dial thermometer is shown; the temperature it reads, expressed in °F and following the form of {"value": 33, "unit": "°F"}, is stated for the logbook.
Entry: {"value": 90, "unit": "°F"}
